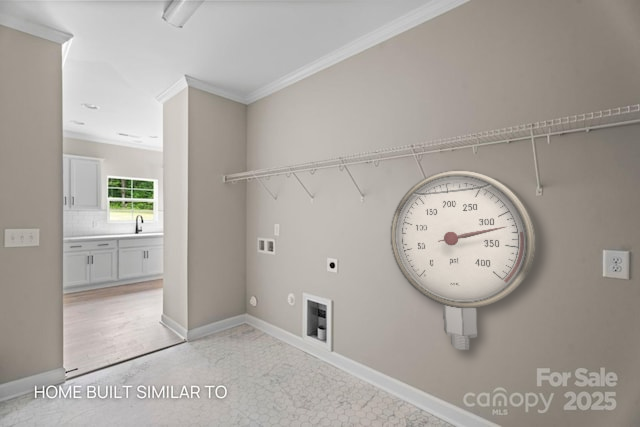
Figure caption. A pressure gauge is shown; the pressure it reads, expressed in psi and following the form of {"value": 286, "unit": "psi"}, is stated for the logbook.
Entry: {"value": 320, "unit": "psi"}
